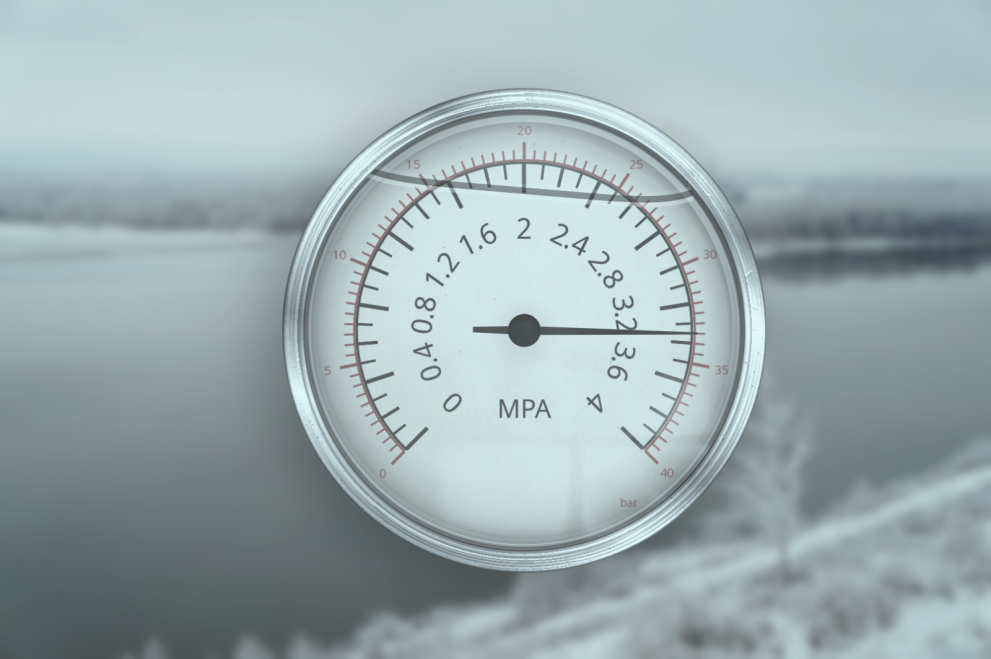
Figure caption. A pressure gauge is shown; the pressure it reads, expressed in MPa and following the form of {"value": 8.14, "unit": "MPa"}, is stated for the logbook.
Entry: {"value": 3.35, "unit": "MPa"}
